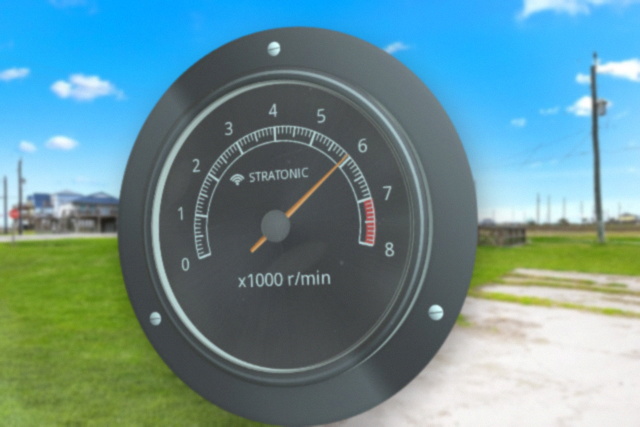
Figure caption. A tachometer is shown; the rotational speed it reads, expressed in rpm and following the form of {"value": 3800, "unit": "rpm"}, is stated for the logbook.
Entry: {"value": 6000, "unit": "rpm"}
